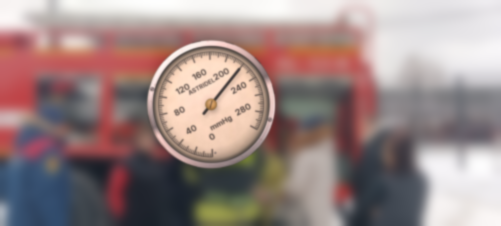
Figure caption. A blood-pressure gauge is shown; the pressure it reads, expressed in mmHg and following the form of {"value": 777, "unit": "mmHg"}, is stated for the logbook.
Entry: {"value": 220, "unit": "mmHg"}
